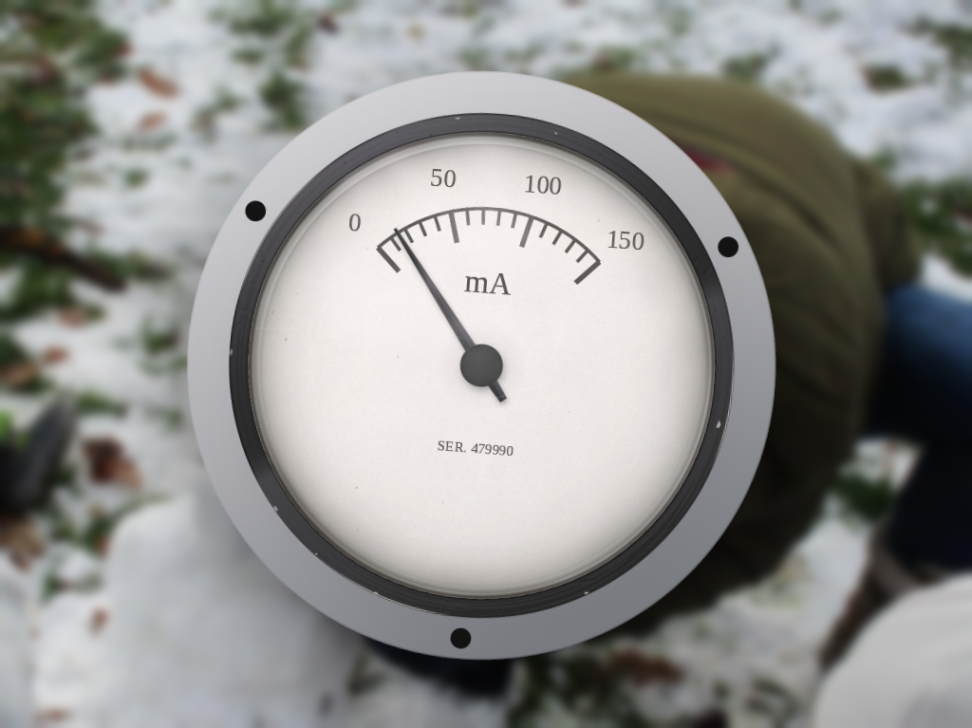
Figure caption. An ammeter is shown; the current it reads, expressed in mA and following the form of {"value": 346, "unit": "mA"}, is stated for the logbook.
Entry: {"value": 15, "unit": "mA"}
